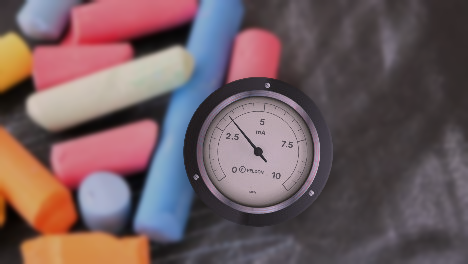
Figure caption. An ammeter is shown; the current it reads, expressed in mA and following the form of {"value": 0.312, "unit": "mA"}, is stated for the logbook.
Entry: {"value": 3.25, "unit": "mA"}
